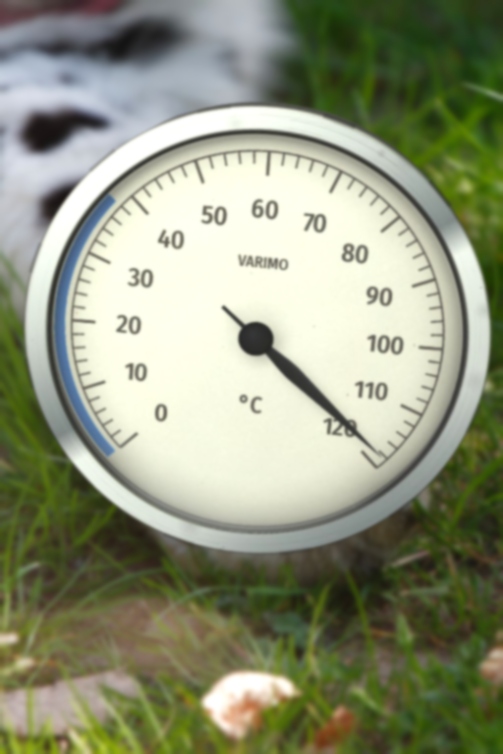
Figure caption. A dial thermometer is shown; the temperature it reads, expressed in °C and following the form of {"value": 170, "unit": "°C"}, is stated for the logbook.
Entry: {"value": 118, "unit": "°C"}
